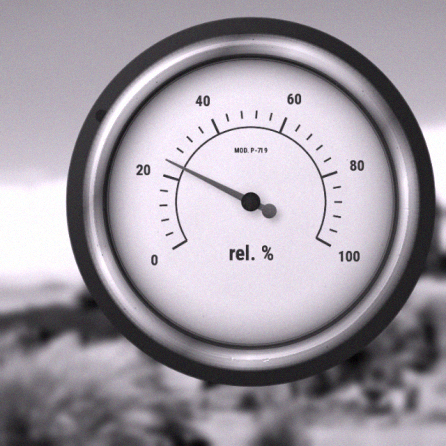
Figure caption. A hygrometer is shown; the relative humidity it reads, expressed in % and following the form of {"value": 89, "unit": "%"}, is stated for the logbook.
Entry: {"value": 24, "unit": "%"}
